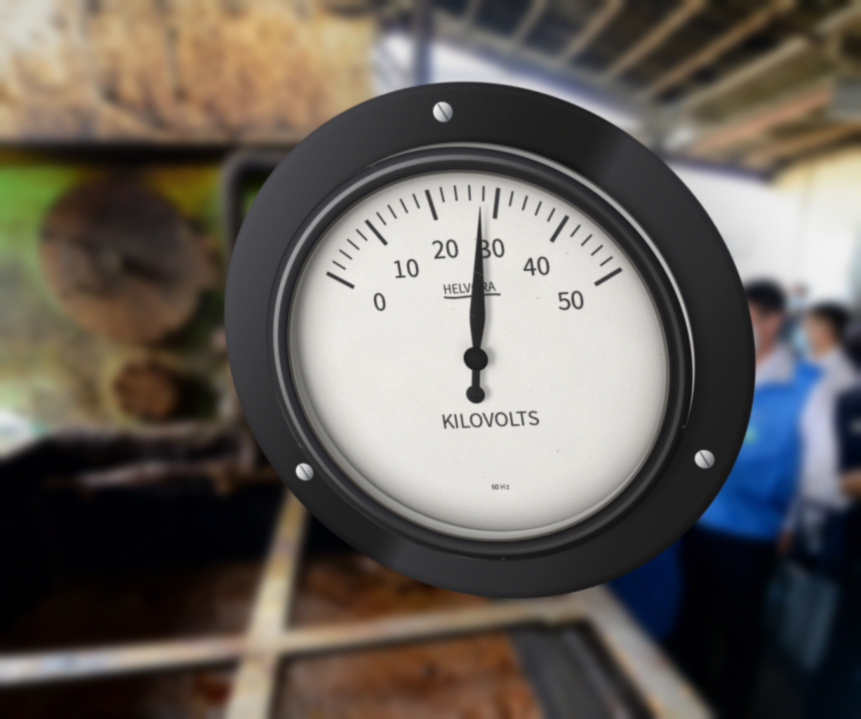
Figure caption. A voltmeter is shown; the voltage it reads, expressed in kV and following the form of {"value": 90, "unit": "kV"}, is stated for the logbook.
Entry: {"value": 28, "unit": "kV"}
